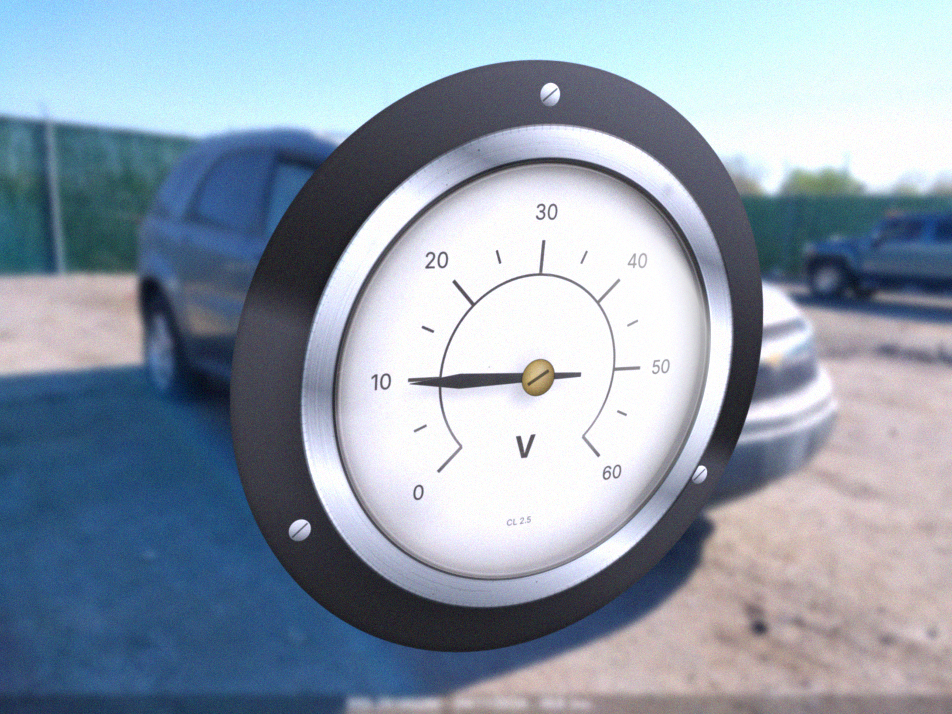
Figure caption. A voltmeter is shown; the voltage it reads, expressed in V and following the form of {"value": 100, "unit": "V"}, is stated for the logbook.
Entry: {"value": 10, "unit": "V"}
